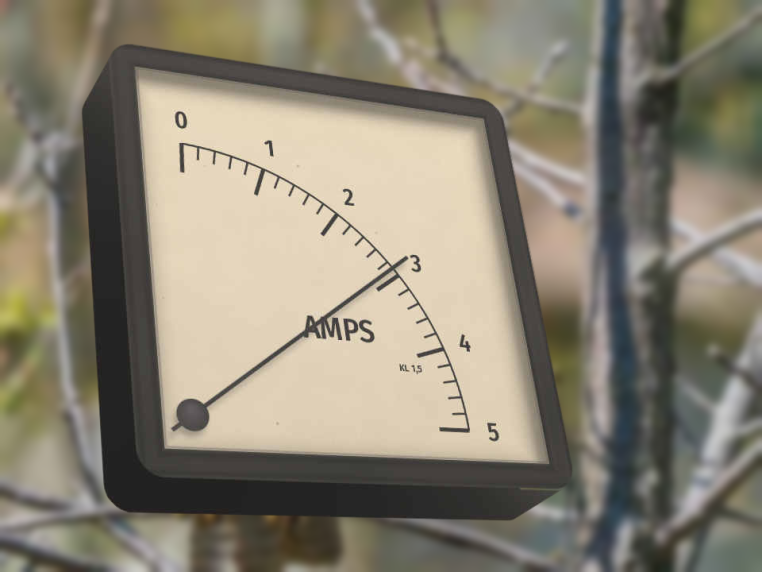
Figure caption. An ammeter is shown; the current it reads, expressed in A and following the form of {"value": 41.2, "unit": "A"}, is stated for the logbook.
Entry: {"value": 2.9, "unit": "A"}
